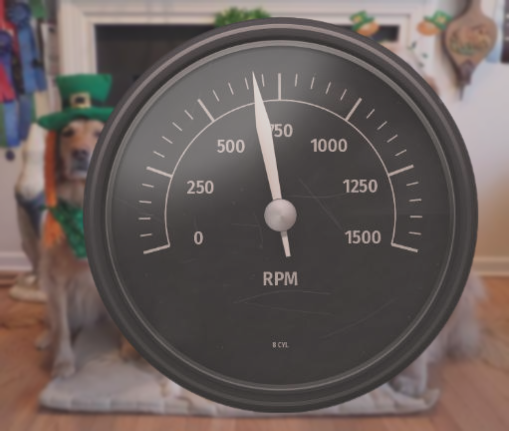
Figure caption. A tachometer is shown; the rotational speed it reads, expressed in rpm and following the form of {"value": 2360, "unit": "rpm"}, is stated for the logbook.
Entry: {"value": 675, "unit": "rpm"}
